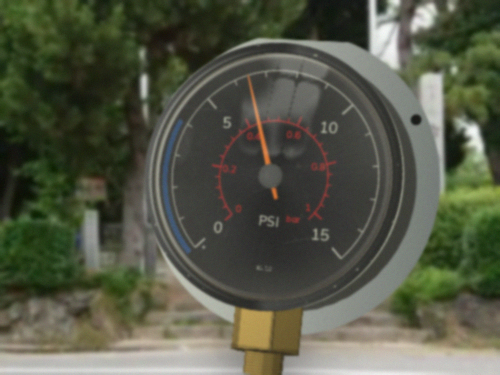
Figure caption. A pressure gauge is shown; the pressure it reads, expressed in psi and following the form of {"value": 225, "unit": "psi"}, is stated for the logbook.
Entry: {"value": 6.5, "unit": "psi"}
